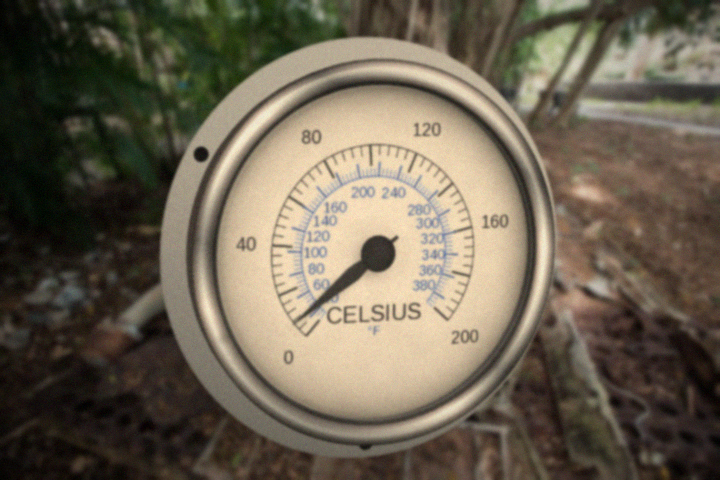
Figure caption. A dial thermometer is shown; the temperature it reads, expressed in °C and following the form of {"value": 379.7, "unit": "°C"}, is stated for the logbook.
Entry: {"value": 8, "unit": "°C"}
